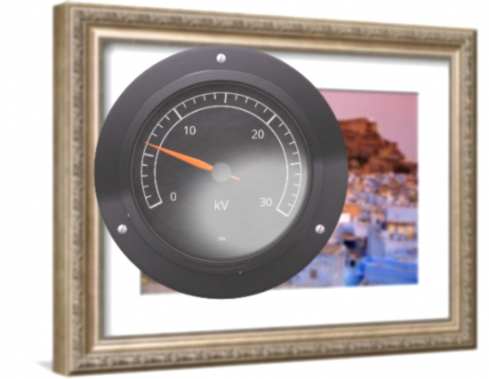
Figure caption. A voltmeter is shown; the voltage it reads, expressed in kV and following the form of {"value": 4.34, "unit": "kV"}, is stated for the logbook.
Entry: {"value": 6, "unit": "kV"}
